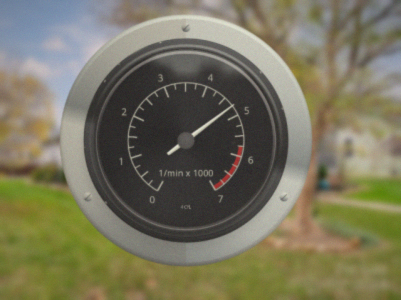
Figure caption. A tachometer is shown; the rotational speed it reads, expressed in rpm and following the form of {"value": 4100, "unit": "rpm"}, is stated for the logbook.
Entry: {"value": 4750, "unit": "rpm"}
